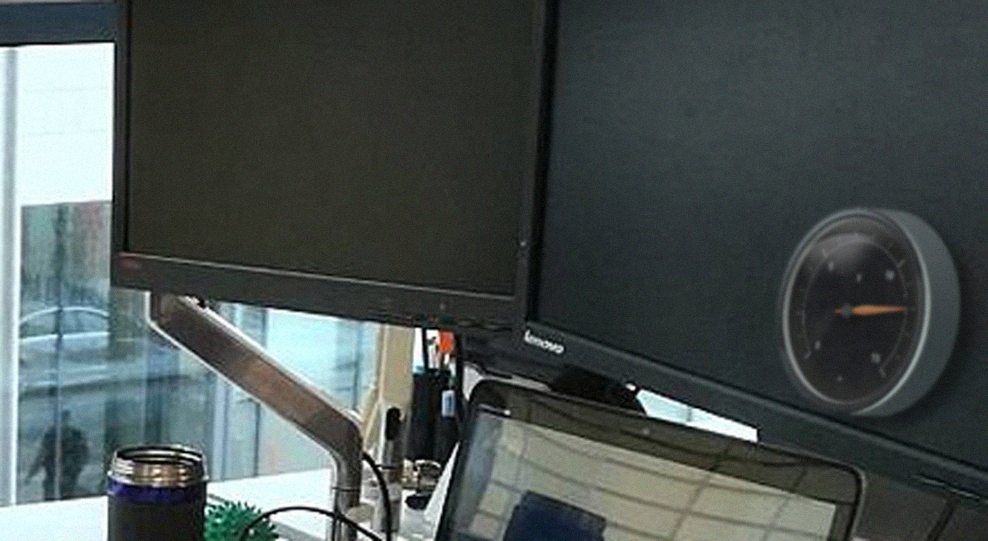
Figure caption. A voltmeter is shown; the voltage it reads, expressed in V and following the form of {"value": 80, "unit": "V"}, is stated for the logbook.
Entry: {"value": 12, "unit": "V"}
